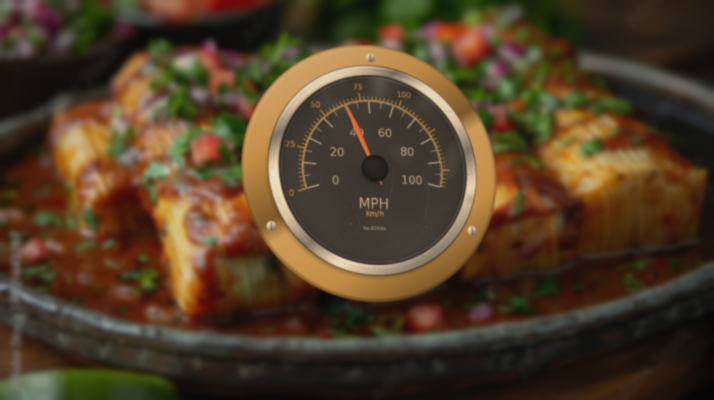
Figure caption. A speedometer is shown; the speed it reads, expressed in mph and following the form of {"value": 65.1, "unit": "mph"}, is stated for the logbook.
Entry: {"value": 40, "unit": "mph"}
